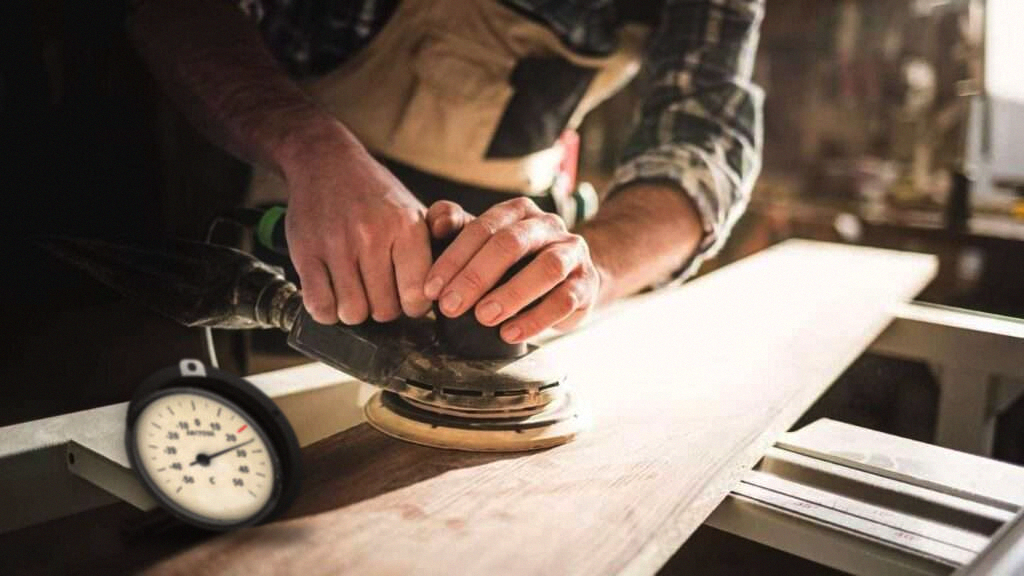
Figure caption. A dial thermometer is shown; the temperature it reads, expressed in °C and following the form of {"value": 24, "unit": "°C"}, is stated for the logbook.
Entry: {"value": 25, "unit": "°C"}
